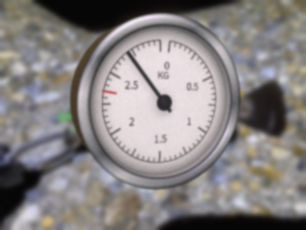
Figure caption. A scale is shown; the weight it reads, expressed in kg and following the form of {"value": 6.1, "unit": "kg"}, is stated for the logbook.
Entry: {"value": 2.7, "unit": "kg"}
